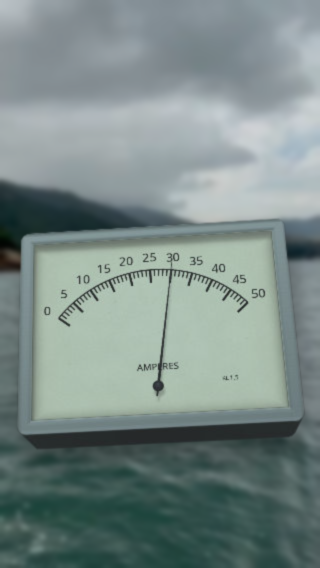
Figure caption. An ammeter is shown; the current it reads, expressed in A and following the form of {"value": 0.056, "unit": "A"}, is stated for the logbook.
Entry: {"value": 30, "unit": "A"}
